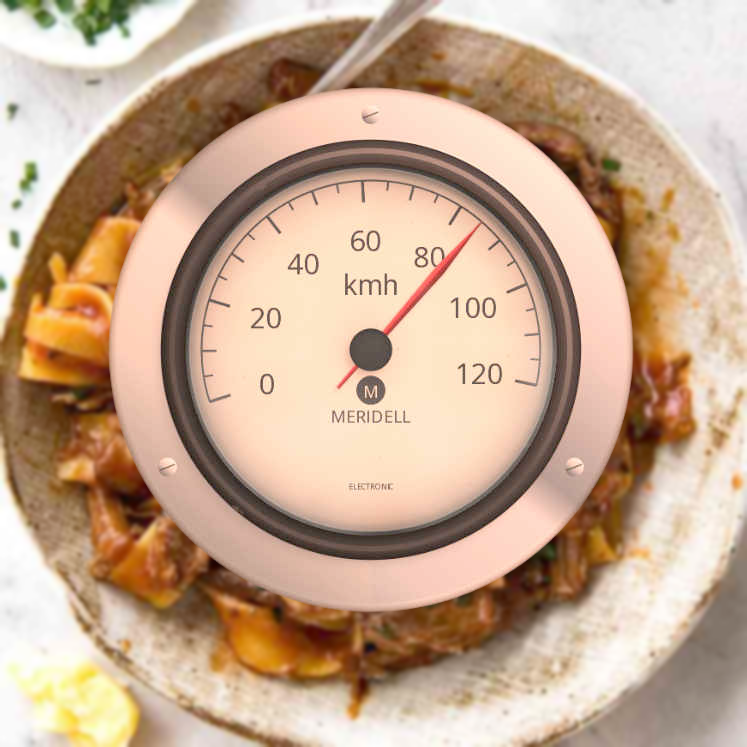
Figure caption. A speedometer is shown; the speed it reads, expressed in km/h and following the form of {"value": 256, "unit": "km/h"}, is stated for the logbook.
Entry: {"value": 85, "unit": "km/h"}
